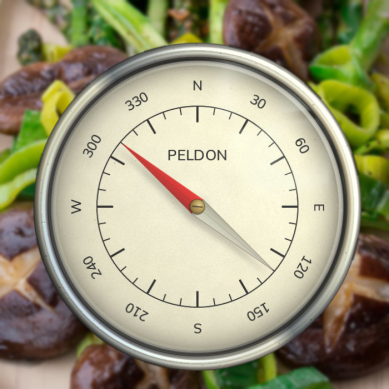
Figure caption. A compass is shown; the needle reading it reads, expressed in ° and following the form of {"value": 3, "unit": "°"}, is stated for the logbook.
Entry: {"value": 310, "unit": "°"}
